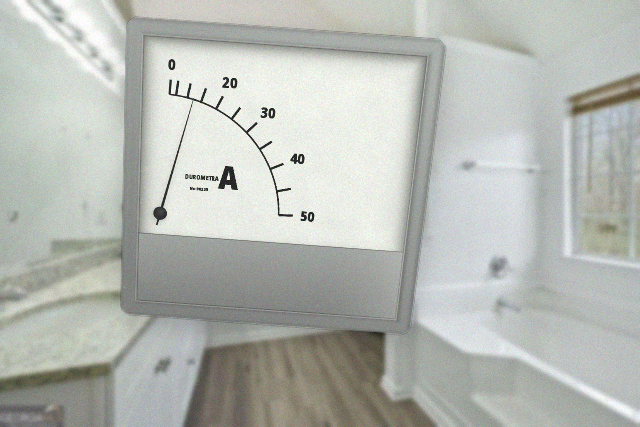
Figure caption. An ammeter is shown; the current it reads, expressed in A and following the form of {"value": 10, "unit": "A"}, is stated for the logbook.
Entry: {"value": 12.5, "unit": "A"}
